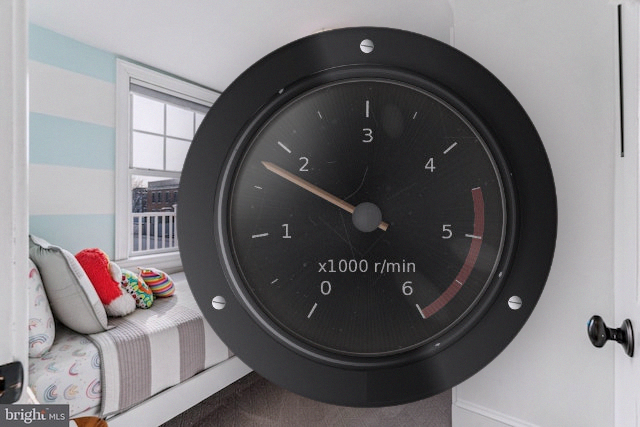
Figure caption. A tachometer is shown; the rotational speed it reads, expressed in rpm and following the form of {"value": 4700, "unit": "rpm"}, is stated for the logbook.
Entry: {"value": 1750, "unit": "rpm"}
